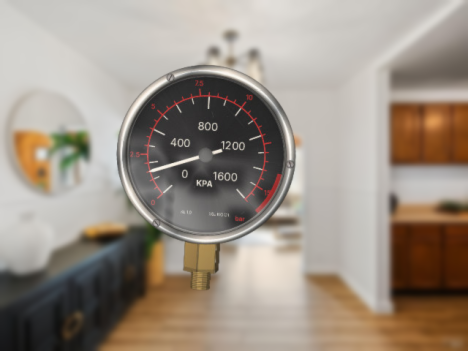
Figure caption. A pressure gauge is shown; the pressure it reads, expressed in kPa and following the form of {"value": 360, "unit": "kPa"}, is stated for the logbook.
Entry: {"value": 150, "unit": "kPa"}
